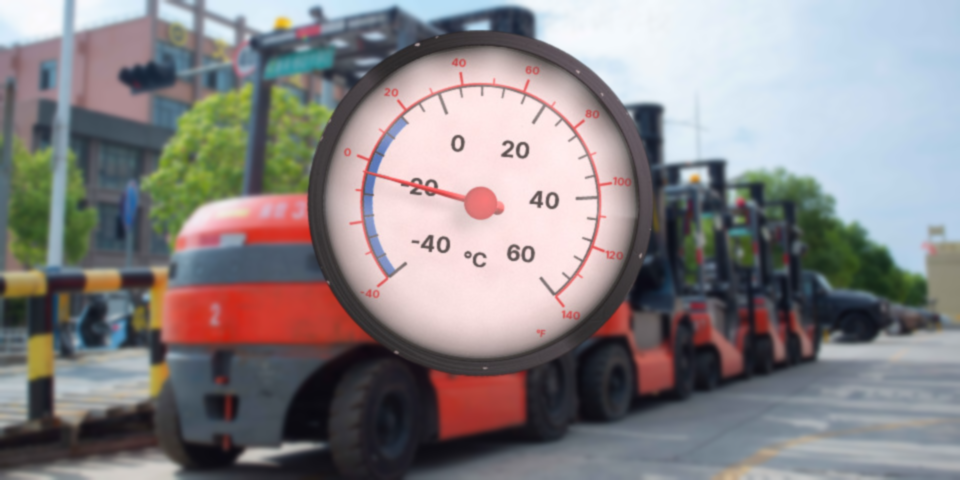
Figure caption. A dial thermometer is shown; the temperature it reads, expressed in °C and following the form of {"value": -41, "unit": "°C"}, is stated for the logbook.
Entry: {"value": -20, "unit": "°C"}
